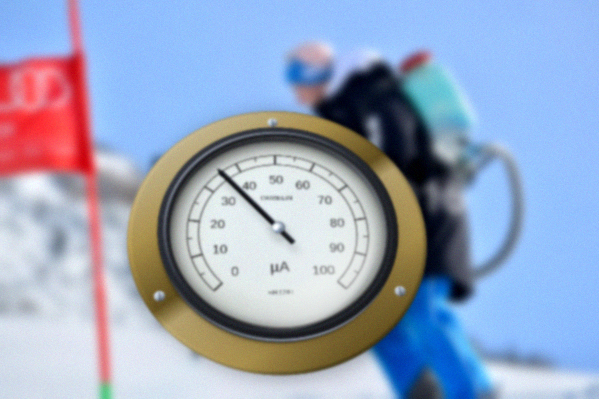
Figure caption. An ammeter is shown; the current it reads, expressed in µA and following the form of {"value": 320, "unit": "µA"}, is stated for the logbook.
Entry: {"value": 35, "unit": "µA"}
